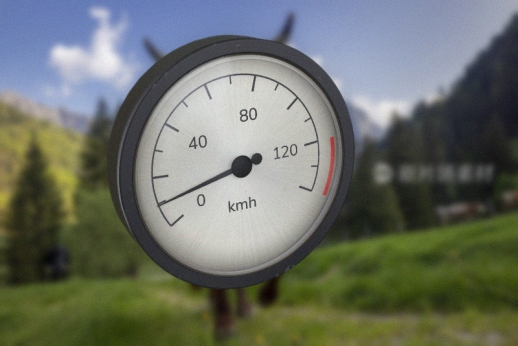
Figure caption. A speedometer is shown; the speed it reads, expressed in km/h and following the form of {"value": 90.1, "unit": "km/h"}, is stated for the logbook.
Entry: {"value": 10, "unit": "km/h"}
